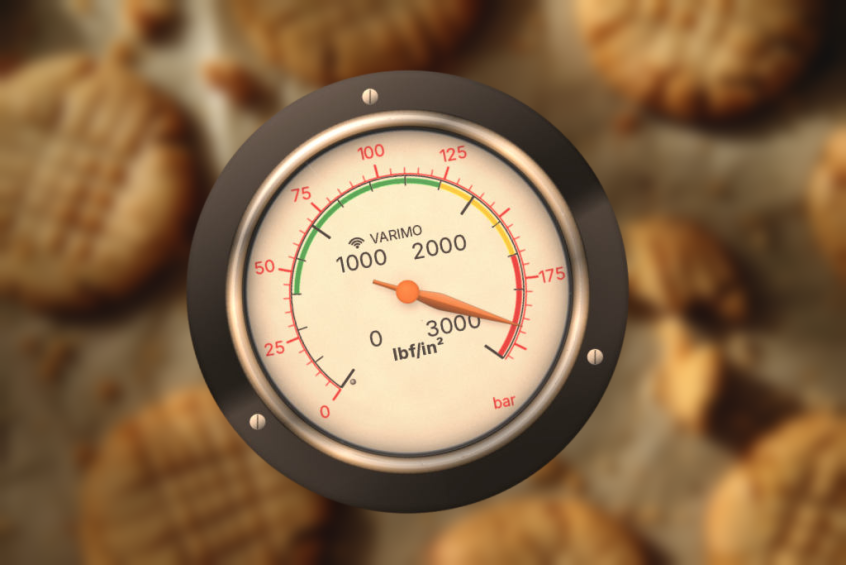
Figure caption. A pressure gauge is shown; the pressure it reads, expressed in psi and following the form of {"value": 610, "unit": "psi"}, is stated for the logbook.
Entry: {"value": 2800, "unit": "psi"}
